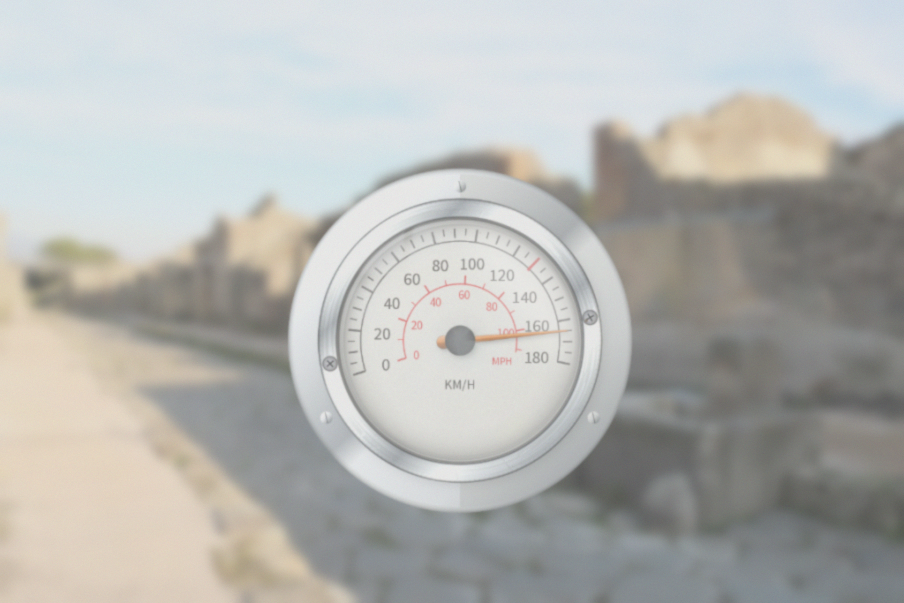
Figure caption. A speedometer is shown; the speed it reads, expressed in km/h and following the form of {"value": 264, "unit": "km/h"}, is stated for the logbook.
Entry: {"value": 165, "unit": "km/h"}
